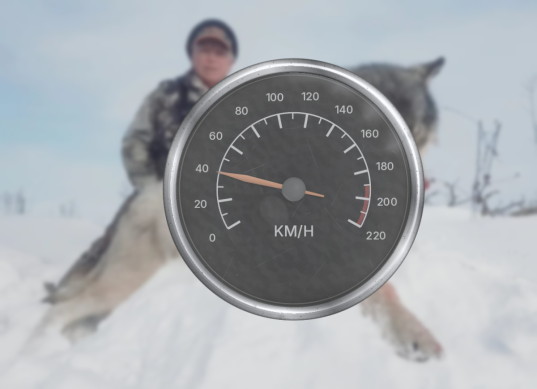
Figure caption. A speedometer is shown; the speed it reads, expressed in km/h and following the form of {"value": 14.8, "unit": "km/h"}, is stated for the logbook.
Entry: {"value": 40, "unit": "km/h"}
